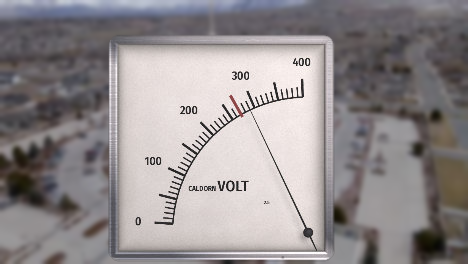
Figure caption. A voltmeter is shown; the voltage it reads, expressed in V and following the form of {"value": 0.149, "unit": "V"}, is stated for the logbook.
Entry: {"value": 290, "unit": "V"}
